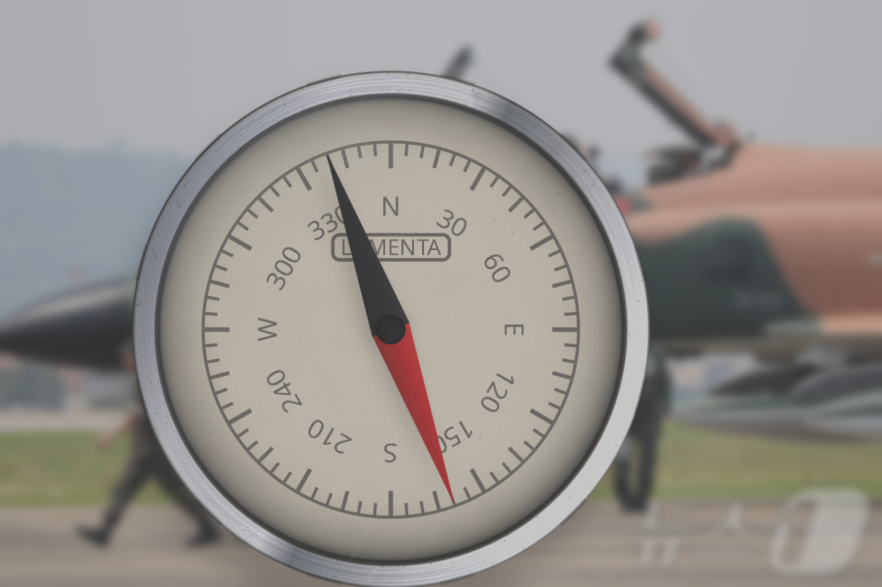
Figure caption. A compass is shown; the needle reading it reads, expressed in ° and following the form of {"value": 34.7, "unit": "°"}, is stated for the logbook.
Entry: {"value": 160, "unit": "°"}
